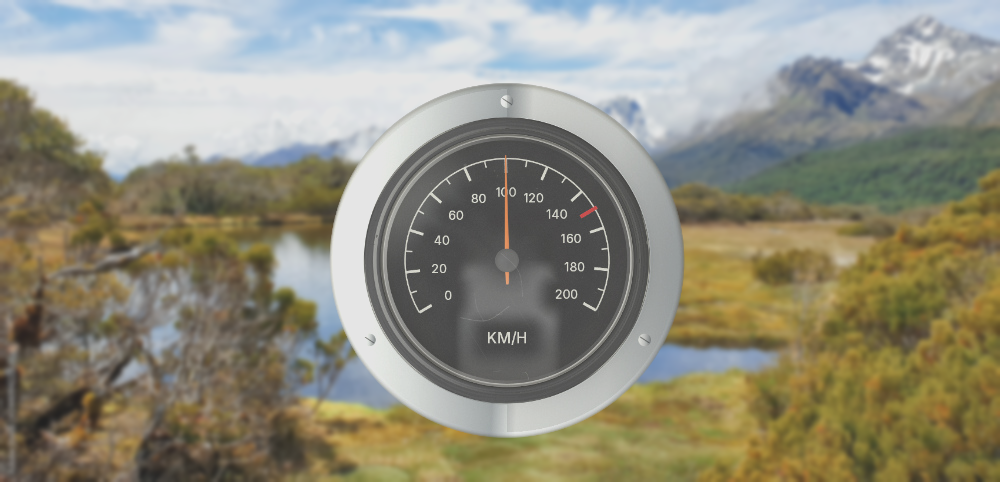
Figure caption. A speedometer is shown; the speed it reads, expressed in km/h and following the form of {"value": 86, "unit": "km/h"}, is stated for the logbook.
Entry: {"value": 100, "unit": "km/h"}
